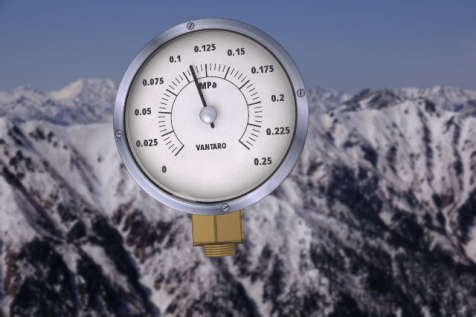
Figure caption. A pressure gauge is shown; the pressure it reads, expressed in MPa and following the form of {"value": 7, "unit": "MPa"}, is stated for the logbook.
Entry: {"value": 0.11, "unit": "MPa"}
